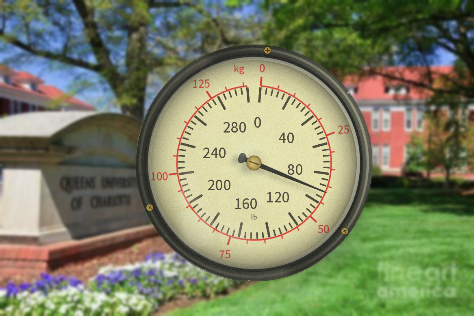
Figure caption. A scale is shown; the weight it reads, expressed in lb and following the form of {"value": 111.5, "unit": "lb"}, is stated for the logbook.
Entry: {"value": 92, "unit": "lb"}
